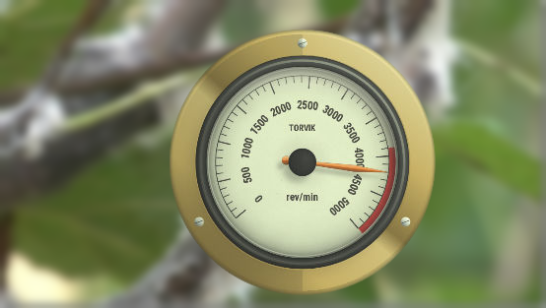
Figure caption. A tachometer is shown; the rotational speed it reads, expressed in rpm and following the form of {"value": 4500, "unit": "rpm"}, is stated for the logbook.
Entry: {"value": 4200, "unit": "rpm"}
